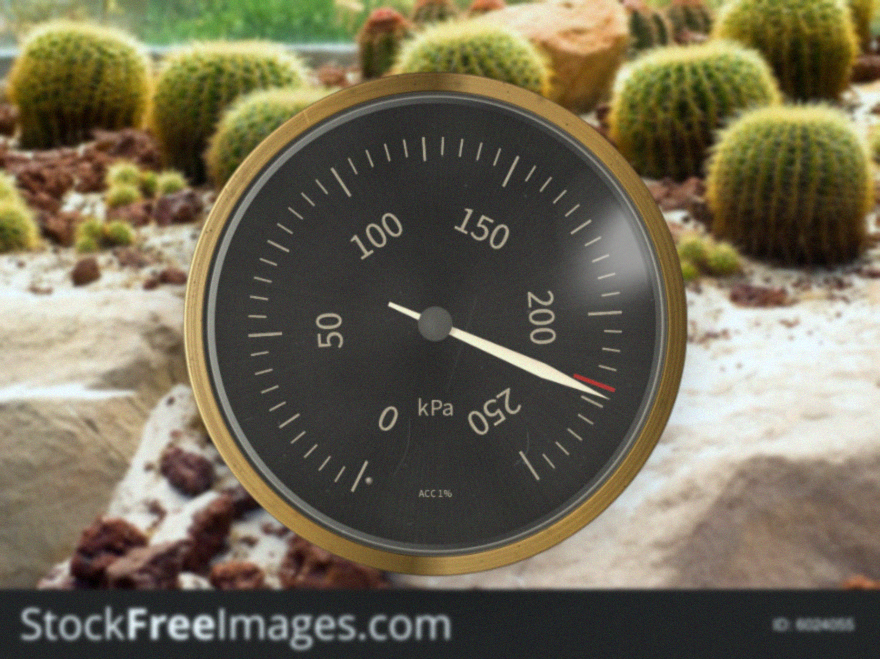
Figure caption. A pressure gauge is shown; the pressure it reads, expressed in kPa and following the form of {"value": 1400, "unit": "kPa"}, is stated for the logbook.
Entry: {"value": 222.5, "unit": "kPa"}
